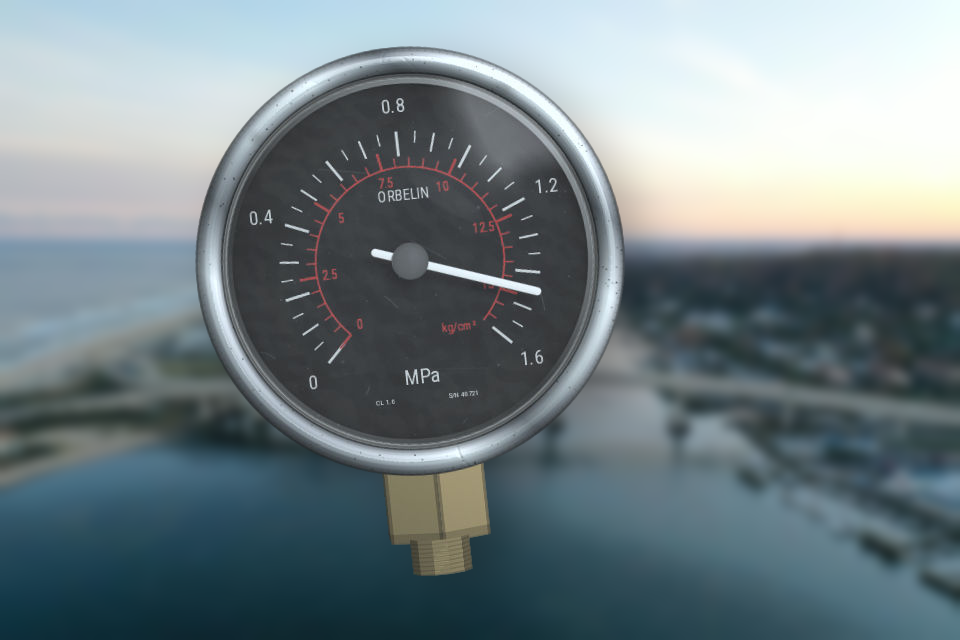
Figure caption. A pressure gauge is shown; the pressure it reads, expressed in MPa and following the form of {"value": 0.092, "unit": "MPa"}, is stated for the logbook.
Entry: {"value": 1.45, "unit": "MPa"}
